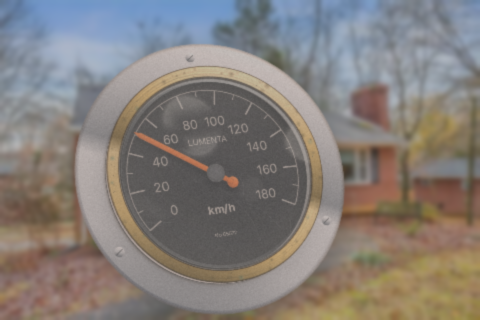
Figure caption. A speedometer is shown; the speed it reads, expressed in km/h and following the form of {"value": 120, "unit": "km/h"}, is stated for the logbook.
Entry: {"value": 50, "unit": "km/h"}
